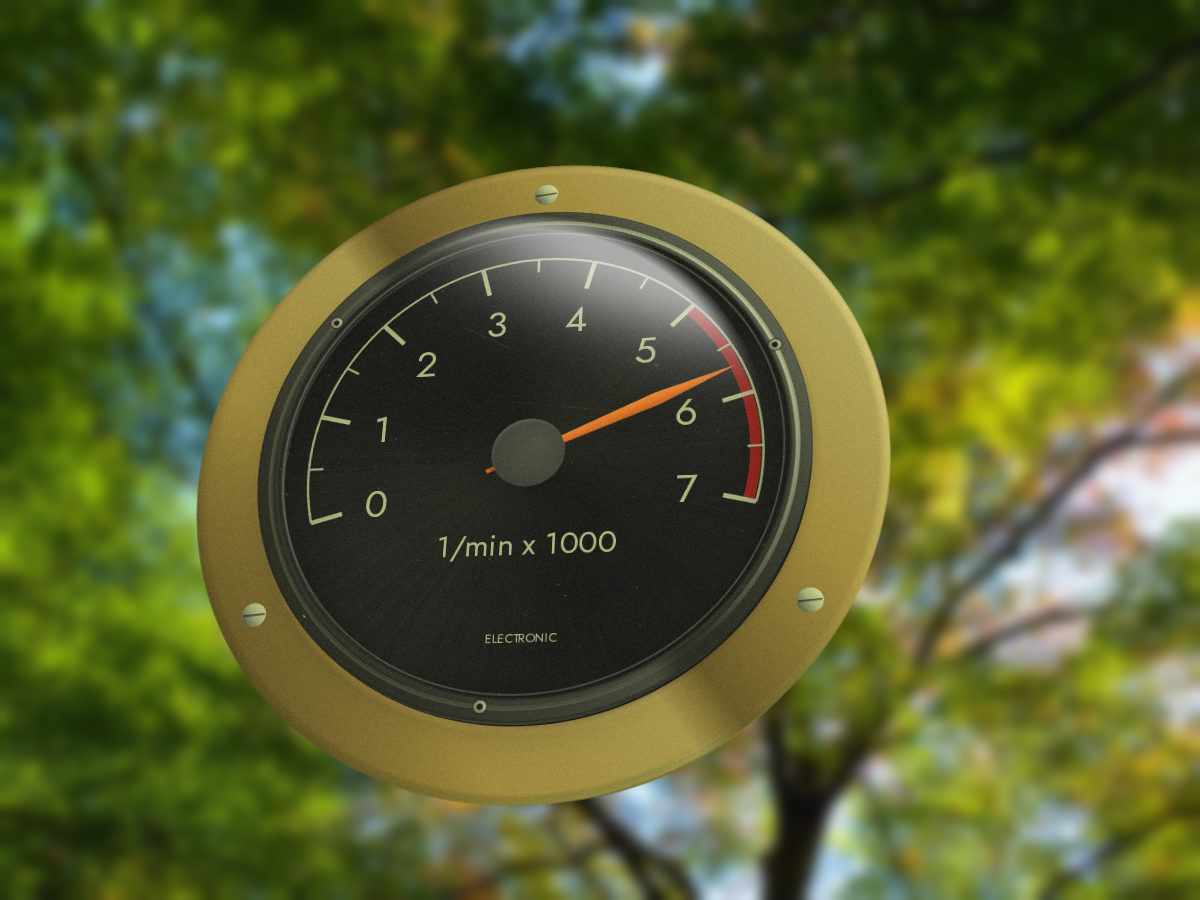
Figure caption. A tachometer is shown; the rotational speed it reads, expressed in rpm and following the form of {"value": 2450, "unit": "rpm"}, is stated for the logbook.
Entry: {"value": 5750, "unit": "rpm"}
